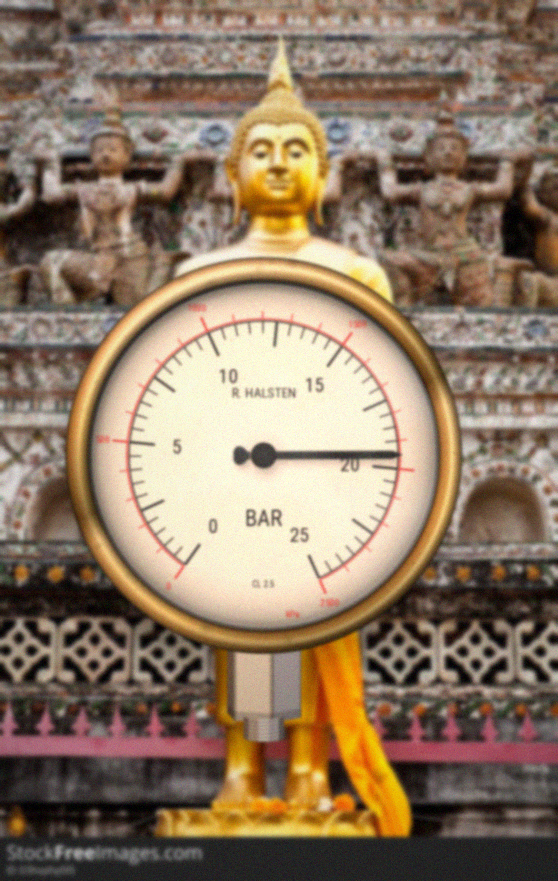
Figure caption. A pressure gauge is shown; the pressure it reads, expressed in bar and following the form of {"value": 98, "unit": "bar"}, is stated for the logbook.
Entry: {"value": 19.5, "unit": "bar"}
